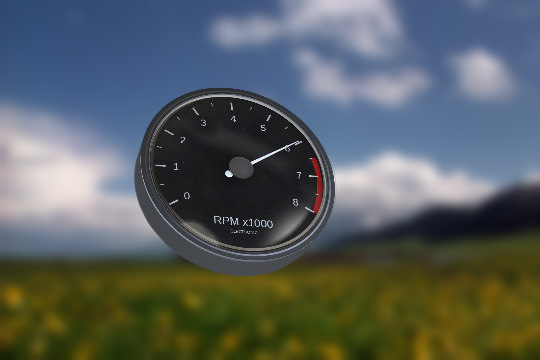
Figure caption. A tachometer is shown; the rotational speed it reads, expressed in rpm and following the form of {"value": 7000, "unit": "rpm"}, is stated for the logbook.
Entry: {"value": 6000, "unit": "rpm"}
